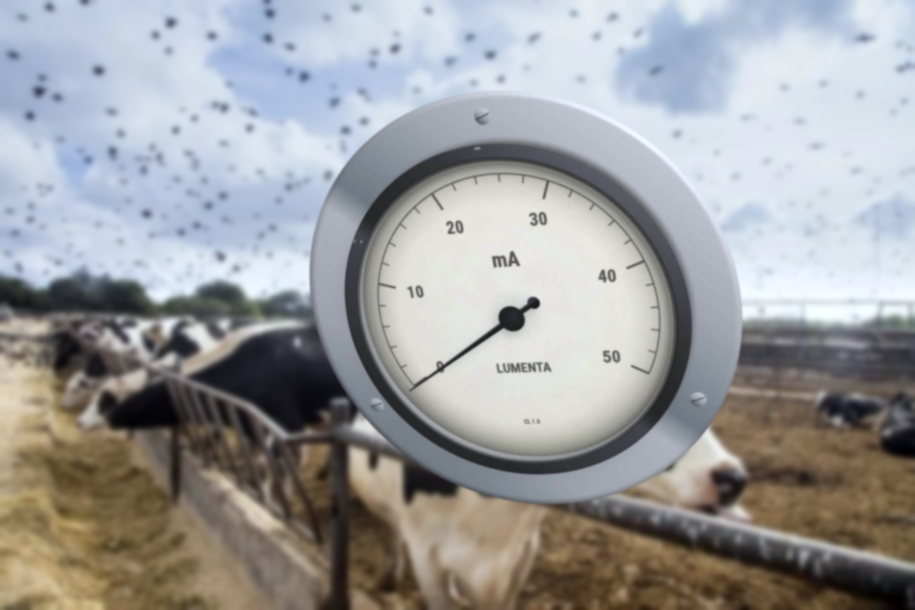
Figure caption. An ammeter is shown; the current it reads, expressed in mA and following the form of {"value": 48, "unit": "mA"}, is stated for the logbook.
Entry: {"value": 0, "unit": "mA"}
